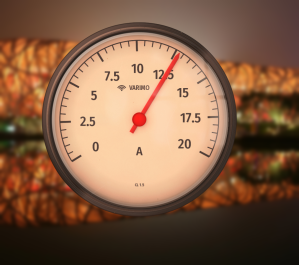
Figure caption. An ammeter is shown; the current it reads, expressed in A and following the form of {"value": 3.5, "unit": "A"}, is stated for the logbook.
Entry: {"value": 12.75, "unit": "A"}
